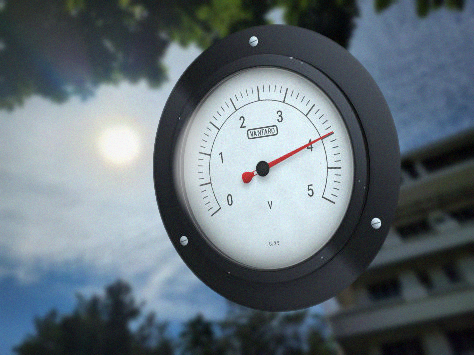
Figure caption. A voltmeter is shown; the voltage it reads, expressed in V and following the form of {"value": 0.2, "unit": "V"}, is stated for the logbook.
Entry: {"value": 4, "unit": "V"}
